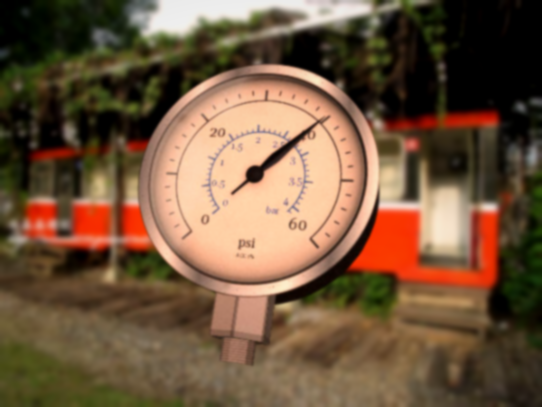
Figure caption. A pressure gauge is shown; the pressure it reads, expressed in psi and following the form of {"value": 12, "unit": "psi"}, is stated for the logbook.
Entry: {"value": 40, "unit": "psi"}
